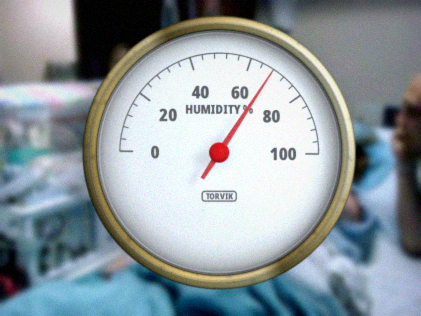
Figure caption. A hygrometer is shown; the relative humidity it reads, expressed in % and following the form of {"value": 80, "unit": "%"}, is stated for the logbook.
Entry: {"value": 68, "unit": "%"}
